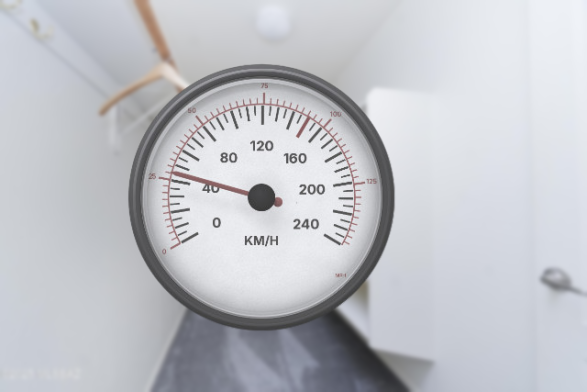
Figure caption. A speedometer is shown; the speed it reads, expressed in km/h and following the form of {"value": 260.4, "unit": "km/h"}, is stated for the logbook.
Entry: {"value": 45, "unit": "km/h"}
